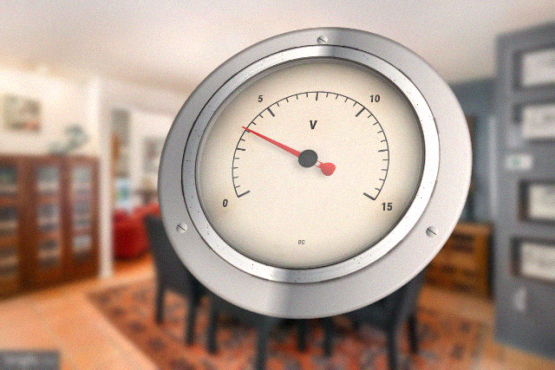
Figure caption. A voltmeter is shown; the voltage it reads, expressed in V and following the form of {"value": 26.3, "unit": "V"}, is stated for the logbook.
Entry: {"value": 3.5, "unit": "V"}
